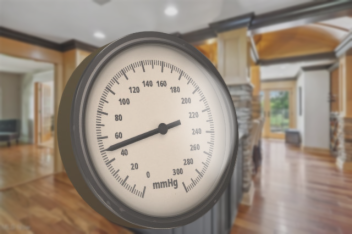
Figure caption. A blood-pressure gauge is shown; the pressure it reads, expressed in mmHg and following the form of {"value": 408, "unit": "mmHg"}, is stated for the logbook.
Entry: {"value": 50, "unit": "mmHg"}
